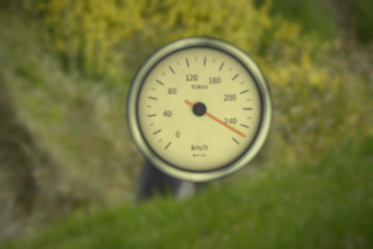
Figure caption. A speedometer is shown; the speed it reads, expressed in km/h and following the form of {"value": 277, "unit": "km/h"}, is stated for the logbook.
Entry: {"value": 250, "unit": "km/h"}
